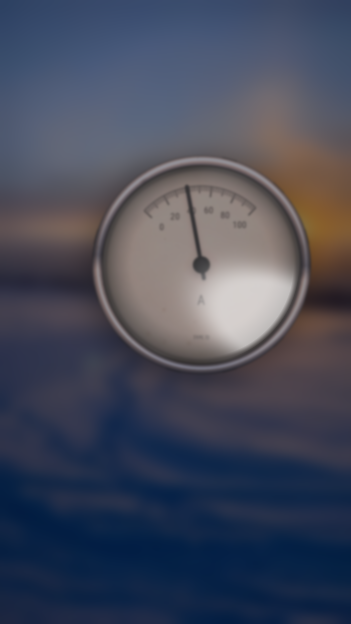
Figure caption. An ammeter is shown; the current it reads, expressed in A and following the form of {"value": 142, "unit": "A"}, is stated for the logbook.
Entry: {"value": 40, "unit": "A"}
